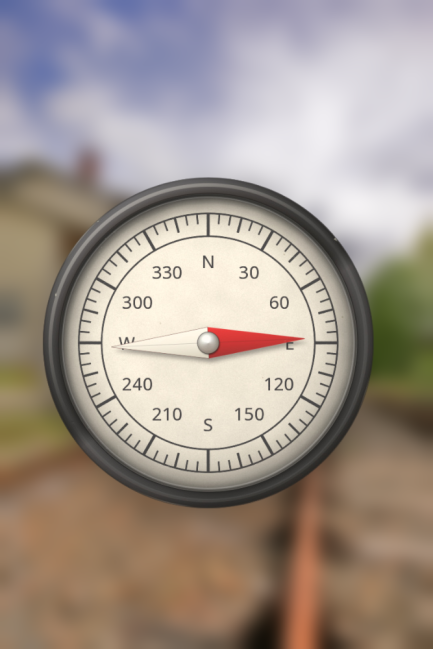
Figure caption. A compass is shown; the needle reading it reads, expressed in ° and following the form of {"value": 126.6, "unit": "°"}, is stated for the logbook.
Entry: {"value": 87.5, "unit": "°"}
